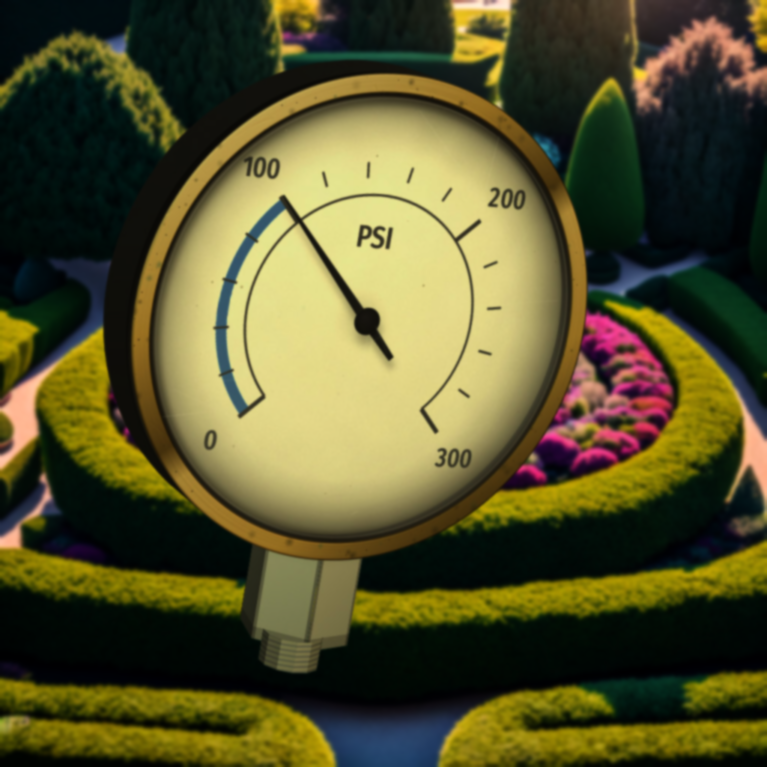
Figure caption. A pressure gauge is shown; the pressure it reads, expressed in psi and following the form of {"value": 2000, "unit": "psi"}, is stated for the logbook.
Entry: {"value": 100, "unit": "psi"}
